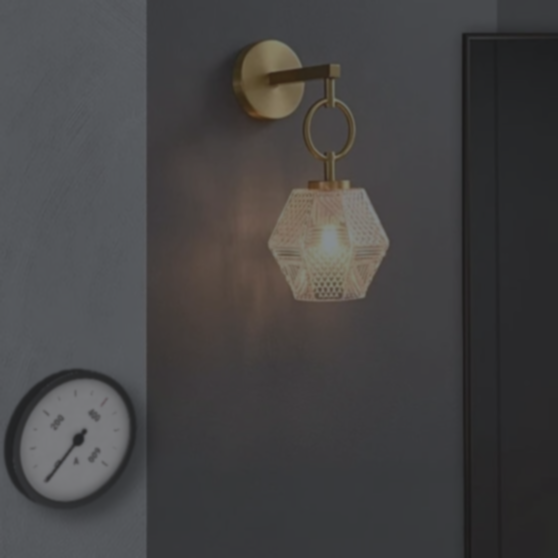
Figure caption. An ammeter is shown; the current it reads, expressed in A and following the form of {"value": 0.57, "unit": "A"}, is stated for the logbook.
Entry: {"value": 0, "unit": "A"}
